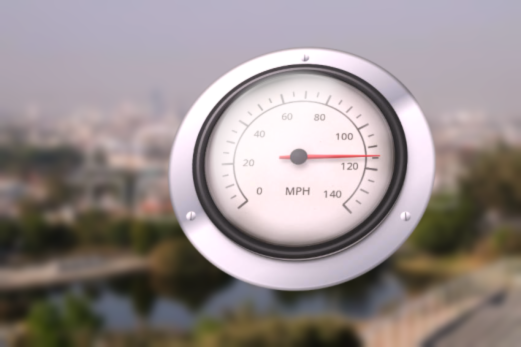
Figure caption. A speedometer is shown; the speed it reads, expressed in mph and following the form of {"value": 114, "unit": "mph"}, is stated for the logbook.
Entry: {"value": 115, "unit": "mph"}
